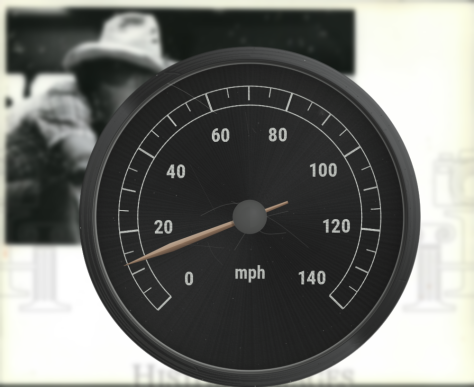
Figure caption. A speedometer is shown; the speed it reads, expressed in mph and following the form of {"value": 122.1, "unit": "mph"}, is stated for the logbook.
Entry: {"value": 12.5, "unit": "mph"}
